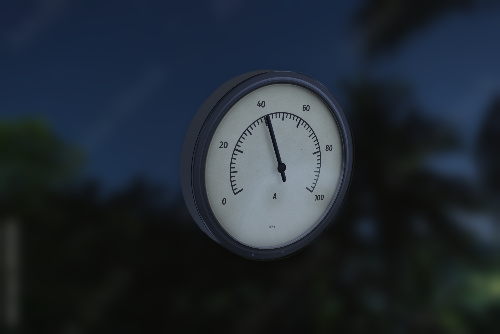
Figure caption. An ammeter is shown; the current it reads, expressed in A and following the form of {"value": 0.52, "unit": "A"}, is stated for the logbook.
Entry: {"value": 40, "unit": "A"}
